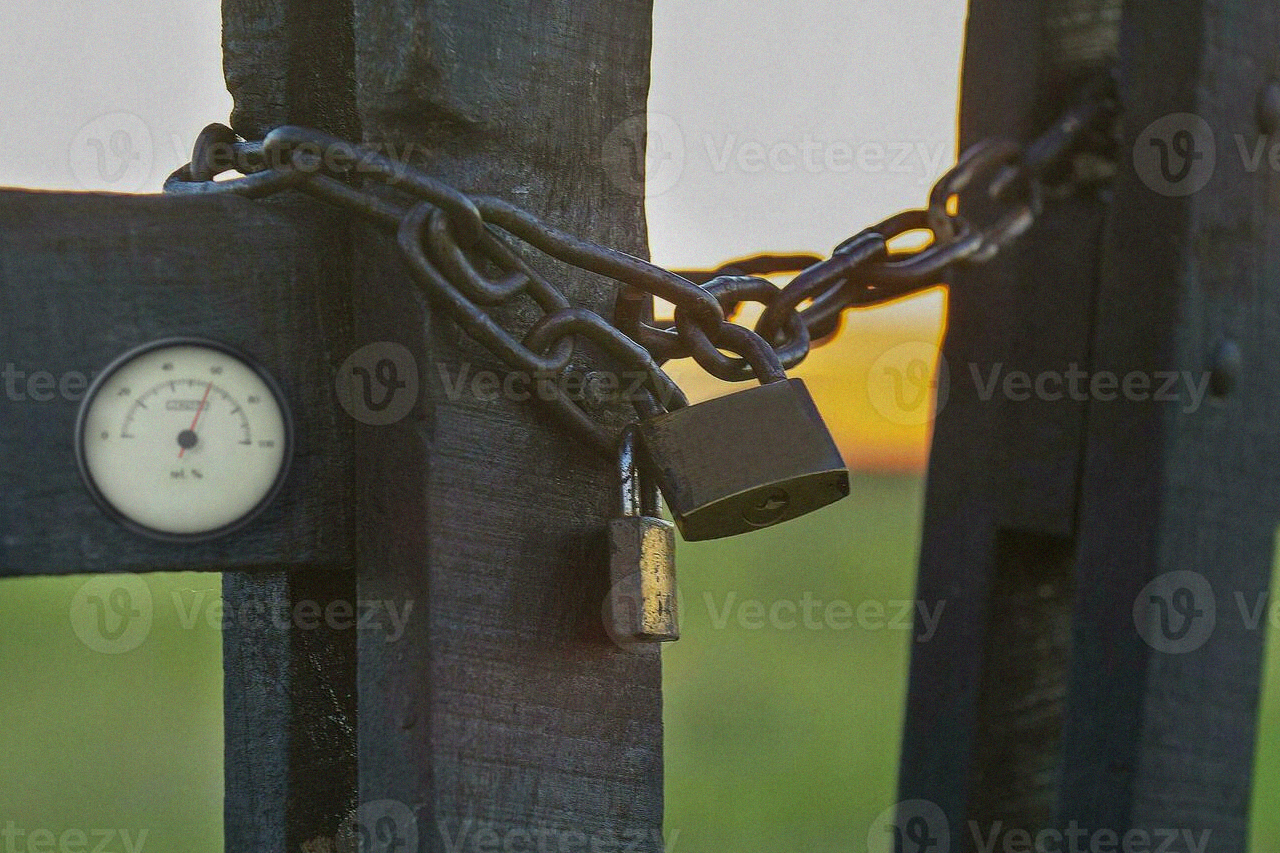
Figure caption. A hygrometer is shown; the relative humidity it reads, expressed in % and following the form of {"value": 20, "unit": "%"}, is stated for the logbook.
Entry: {"value": 60, "unit": "%"}
